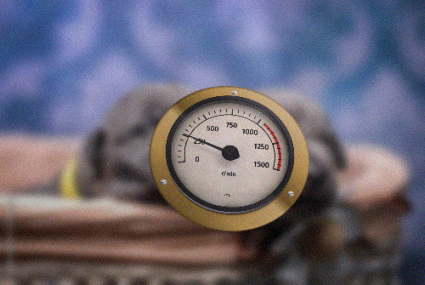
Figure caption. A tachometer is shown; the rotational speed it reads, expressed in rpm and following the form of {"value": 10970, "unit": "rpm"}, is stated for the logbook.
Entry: {"value": 250, "unit": "rpm"}
